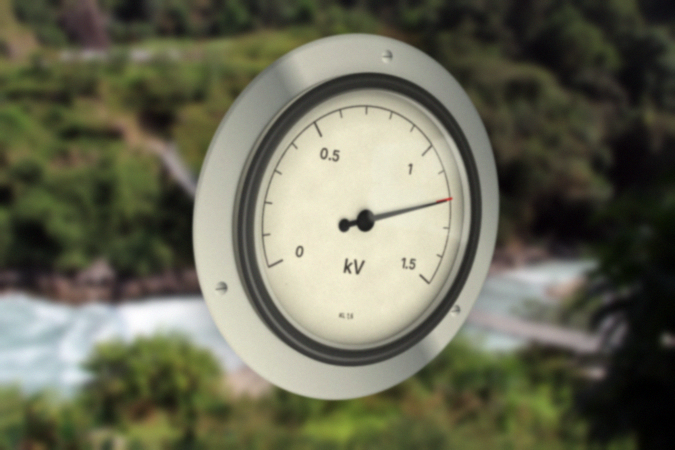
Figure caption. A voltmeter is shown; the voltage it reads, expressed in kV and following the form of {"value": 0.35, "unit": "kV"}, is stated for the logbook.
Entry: {"value": 1.2, "unit": "kV"}
